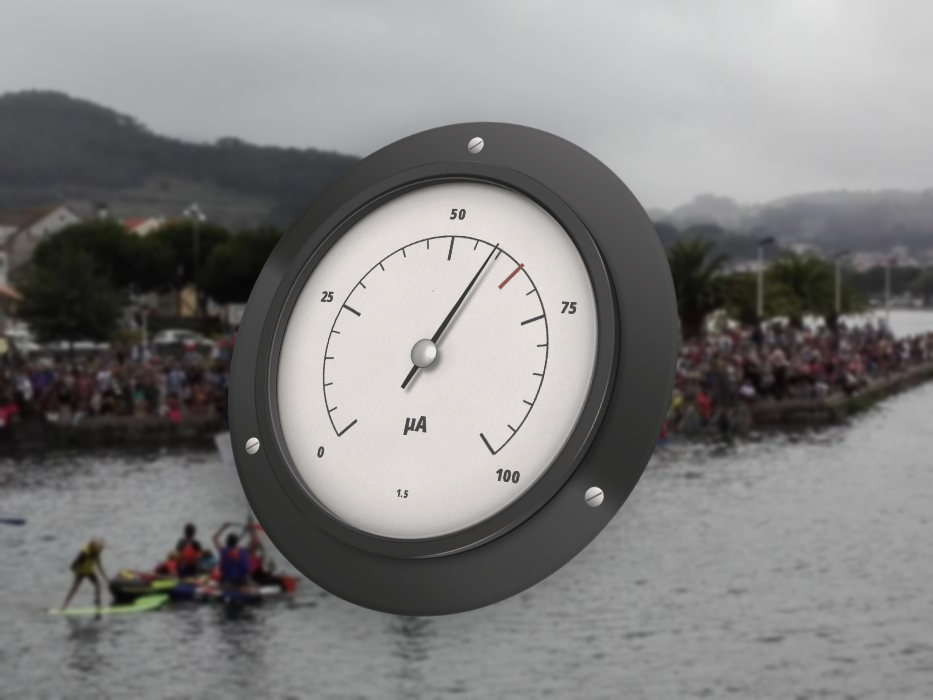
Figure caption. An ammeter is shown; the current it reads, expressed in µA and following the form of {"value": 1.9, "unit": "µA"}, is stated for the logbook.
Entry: {"value": 60, "unit": "µA"}
